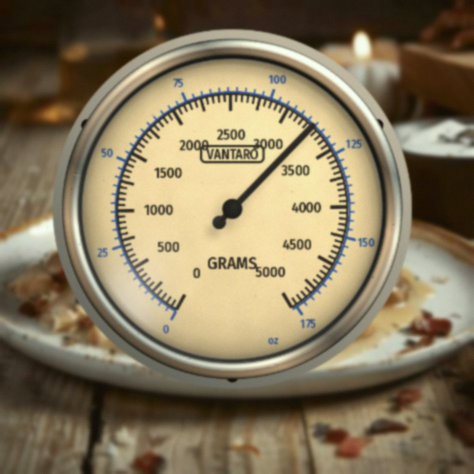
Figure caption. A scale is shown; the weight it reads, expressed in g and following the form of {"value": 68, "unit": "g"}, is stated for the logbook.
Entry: {"value": 3250, "unit": "g"}
